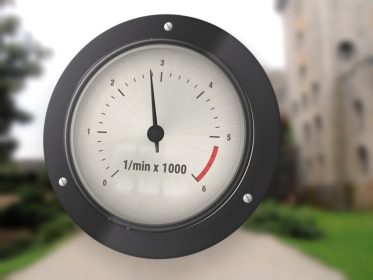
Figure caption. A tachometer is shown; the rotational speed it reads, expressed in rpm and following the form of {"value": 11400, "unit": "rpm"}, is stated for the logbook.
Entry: {"value": 2800, "unit": "rpm"}
